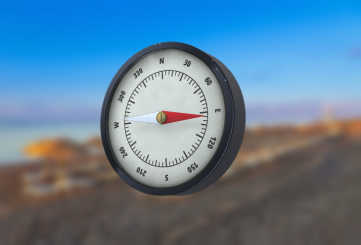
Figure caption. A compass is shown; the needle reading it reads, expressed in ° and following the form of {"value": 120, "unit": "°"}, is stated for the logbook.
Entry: {"value": 95, "unit": "°"}
